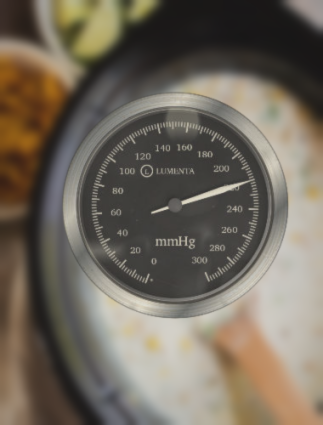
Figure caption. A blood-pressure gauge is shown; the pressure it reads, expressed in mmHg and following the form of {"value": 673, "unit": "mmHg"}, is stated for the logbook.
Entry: {"value": 220, "unit": "mmHg"}
